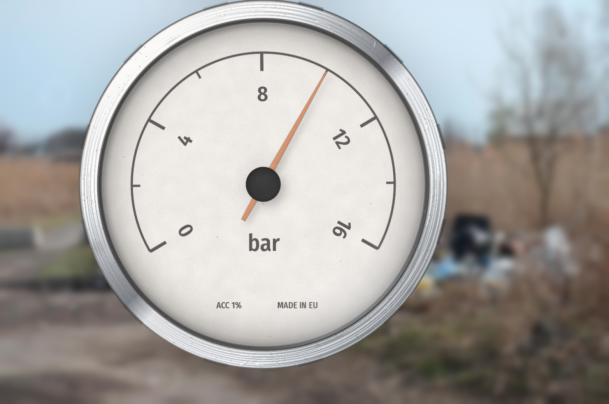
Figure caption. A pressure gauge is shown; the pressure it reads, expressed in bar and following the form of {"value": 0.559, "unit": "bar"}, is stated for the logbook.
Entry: {"value": 10, "unit": "bar"}
